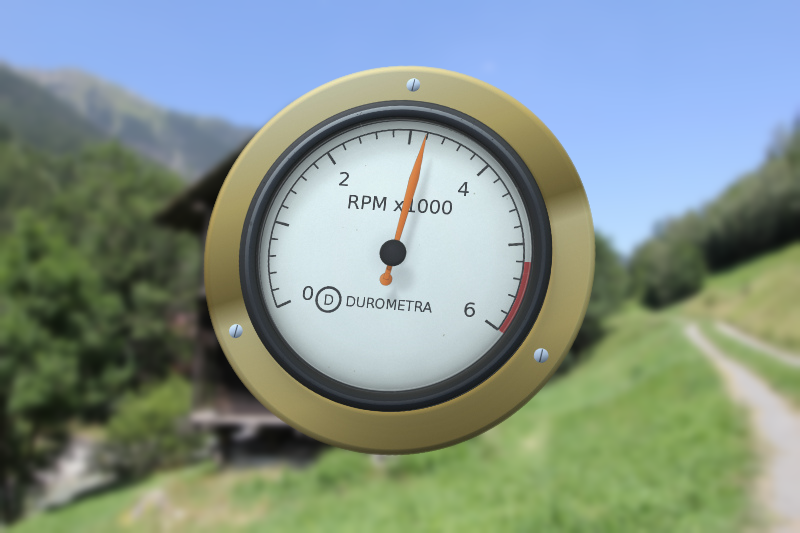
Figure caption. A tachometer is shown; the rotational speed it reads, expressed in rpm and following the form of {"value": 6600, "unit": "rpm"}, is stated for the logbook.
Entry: {"value": 3200, "unit": "rpm"}
